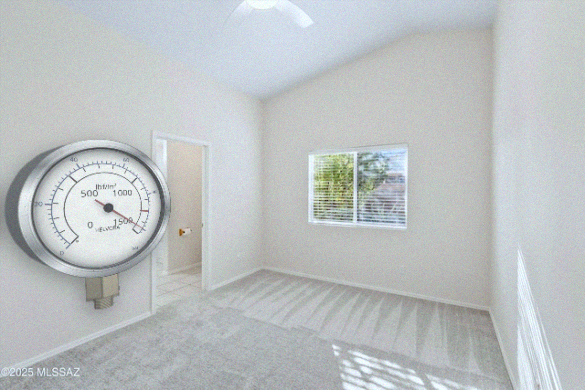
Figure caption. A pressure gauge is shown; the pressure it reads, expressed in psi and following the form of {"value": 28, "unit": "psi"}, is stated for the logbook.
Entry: {"value": 1450, "unit": "psi"}
